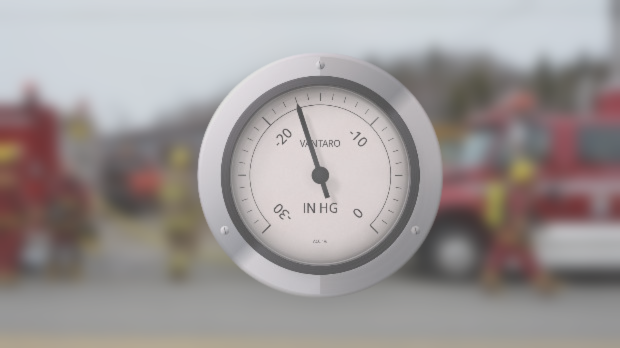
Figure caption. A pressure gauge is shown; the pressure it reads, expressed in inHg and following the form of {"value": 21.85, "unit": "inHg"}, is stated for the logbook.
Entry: {"value": -17, "unit": "inHg"}
